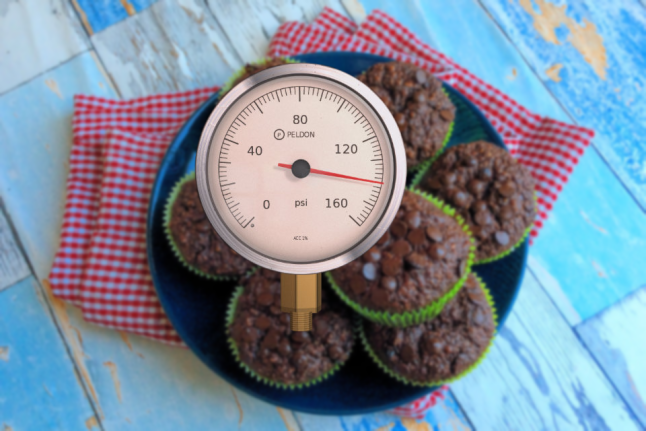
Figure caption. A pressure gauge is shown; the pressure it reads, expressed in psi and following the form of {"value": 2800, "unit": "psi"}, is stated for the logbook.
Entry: {"value": 140, "unit": "psi"}
